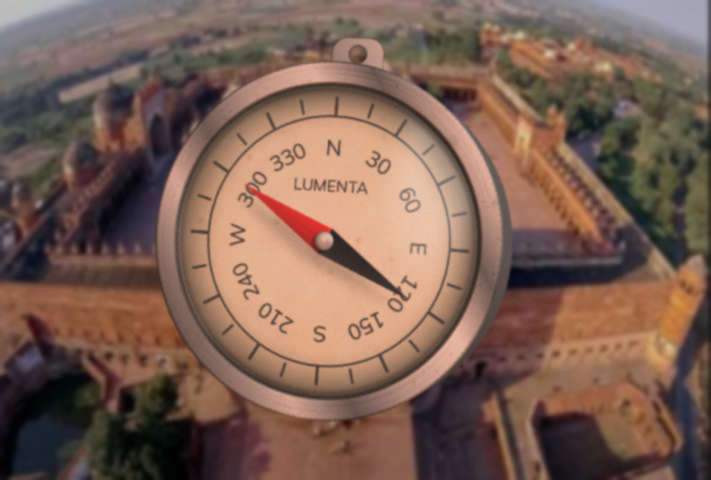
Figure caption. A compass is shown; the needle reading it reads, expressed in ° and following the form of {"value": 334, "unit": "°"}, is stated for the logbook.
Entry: {"value": 300, "unit": "°"}
